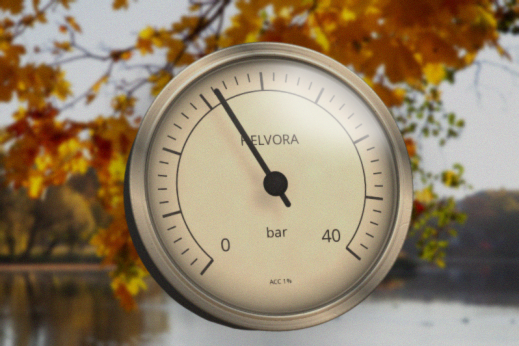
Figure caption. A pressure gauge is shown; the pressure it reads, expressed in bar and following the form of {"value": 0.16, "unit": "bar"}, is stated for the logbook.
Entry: {"value": 16, "unit": "bar"}
